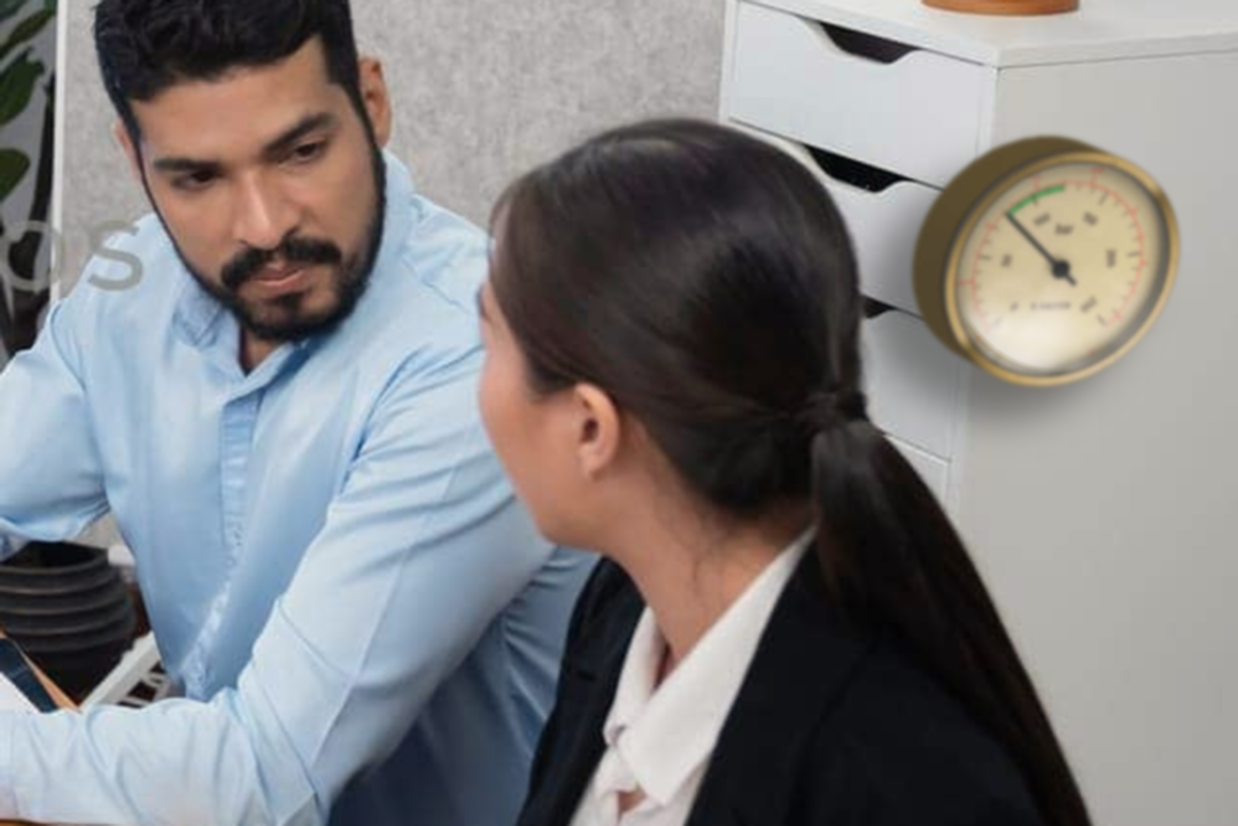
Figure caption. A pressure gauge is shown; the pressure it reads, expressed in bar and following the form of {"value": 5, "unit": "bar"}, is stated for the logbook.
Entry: {"value": 80, "unit": "bar"}
